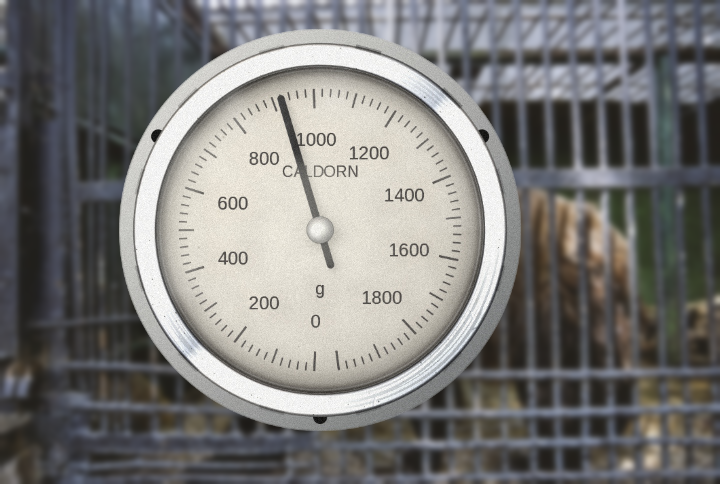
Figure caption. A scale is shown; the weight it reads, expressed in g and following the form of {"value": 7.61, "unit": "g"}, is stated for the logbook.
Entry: {"value": 920, "unit": "g"}
